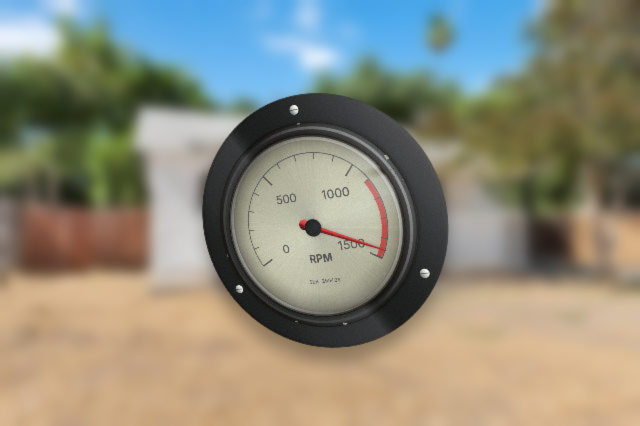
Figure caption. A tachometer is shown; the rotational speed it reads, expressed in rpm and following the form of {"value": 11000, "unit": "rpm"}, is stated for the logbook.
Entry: {"value": 1450, "unit": "rpm"}
